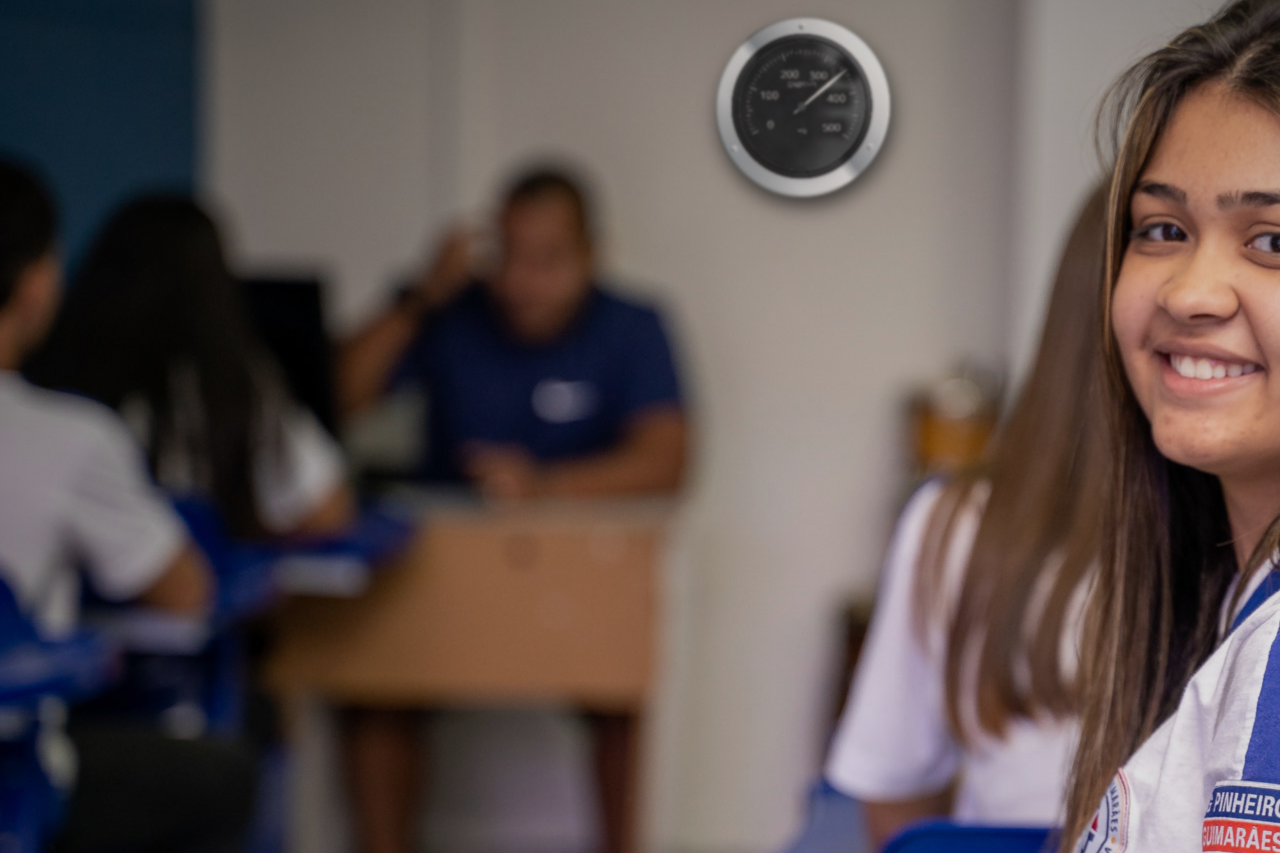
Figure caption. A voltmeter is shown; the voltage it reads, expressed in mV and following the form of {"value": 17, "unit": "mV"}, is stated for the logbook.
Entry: {"value": 350, "unit": "mV"}
